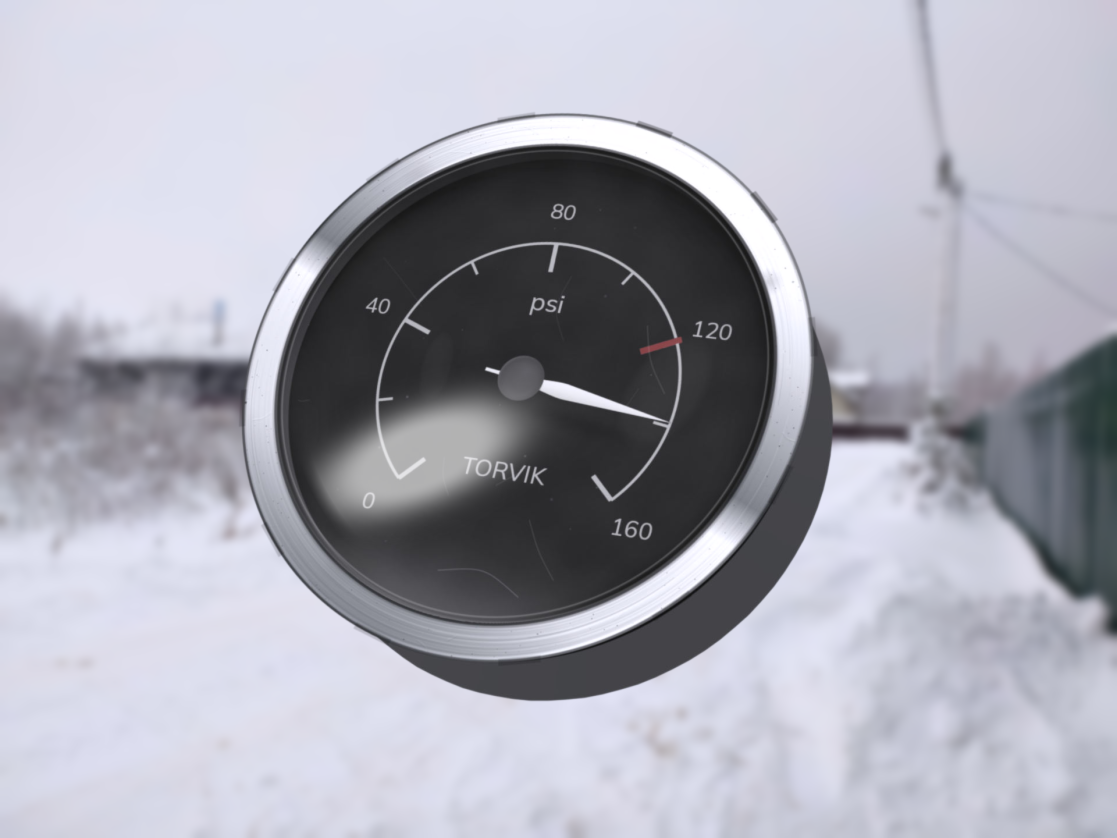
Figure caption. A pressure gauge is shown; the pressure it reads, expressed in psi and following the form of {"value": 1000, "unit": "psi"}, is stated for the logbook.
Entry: {"value": 140, "unit": "psi"}
